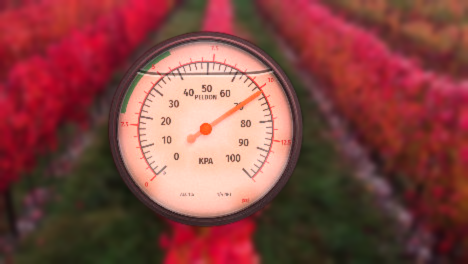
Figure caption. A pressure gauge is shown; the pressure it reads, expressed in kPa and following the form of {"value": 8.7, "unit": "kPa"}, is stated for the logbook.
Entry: {"value": 70, "unit": "kPa"}
